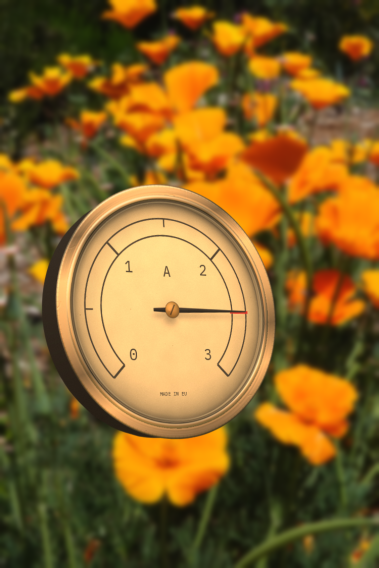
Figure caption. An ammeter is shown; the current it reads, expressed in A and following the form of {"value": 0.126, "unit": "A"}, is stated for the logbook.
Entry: {"value": 2.5, "unit": "A"}
